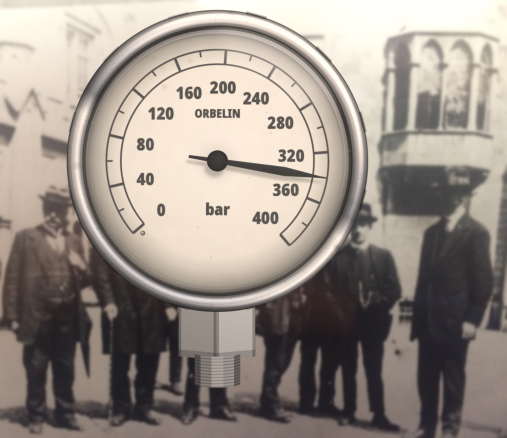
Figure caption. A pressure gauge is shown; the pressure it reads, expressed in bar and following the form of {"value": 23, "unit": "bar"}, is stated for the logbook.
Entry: {"value": 340, "unit": "bar"}
